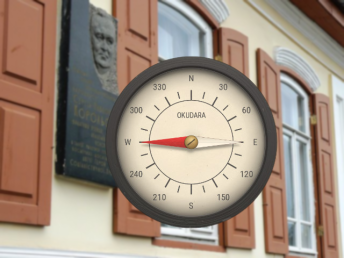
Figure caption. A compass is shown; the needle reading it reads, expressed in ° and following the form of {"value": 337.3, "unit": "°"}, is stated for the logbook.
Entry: {"value": 270, "unit": "°"}
